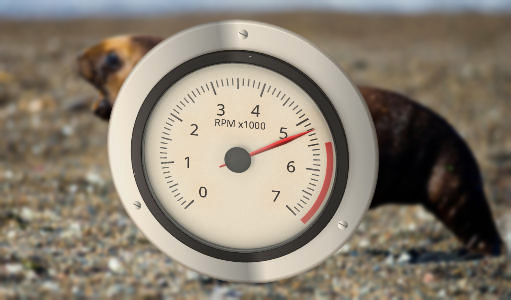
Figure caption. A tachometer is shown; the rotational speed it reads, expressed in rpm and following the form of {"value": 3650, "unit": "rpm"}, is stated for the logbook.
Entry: {"value": 5200, "unit": "rpm"}
